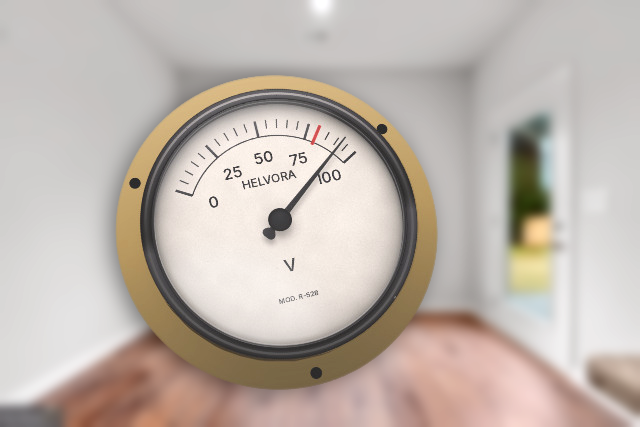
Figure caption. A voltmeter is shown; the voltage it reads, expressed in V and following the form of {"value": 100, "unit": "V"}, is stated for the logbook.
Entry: {"value": 92.5, "unit": "V"}
